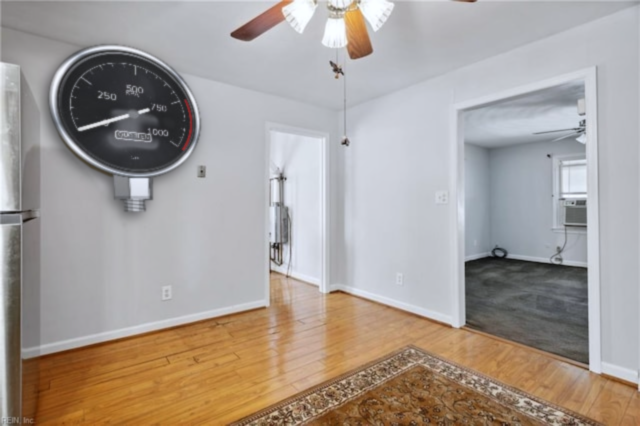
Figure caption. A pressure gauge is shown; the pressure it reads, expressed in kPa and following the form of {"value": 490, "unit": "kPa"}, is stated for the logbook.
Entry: {"value": 0, "unit": "kPa"}
